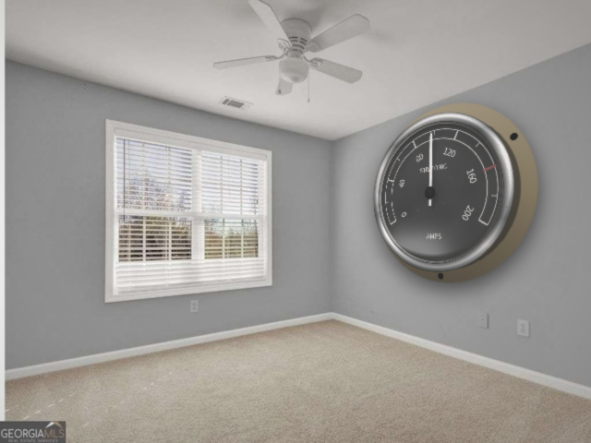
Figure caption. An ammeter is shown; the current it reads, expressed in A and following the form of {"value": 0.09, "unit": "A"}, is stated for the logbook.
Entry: {"value": 100, "unit": "A"}
